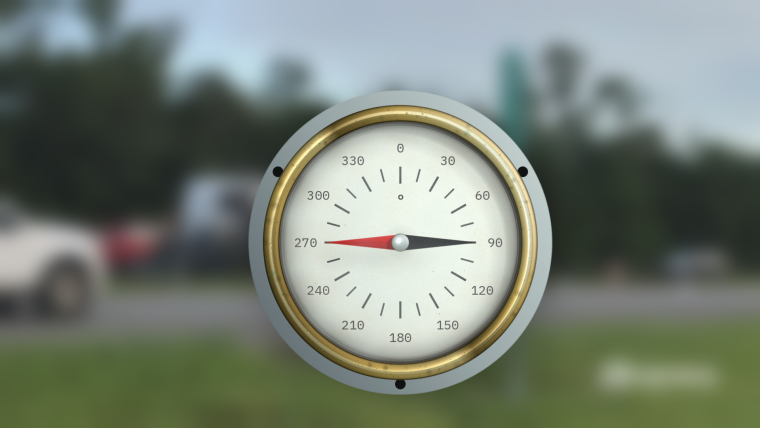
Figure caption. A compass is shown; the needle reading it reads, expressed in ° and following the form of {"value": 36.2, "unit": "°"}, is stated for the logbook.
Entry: {"value": 270, "unit": "°"}
